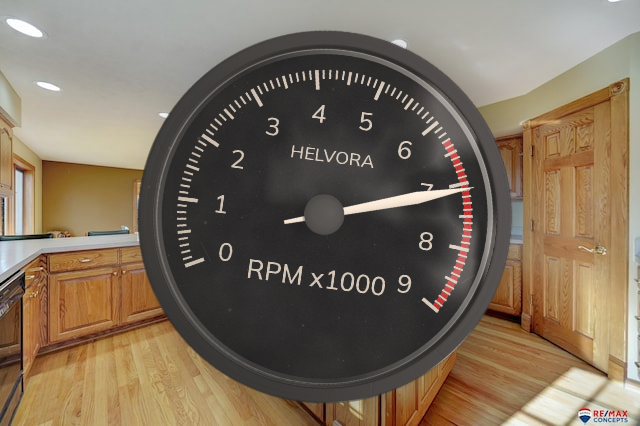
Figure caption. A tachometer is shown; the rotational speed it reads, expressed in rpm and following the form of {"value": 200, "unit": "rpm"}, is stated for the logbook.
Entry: {"value": 7100, "unit": "rpm"}
